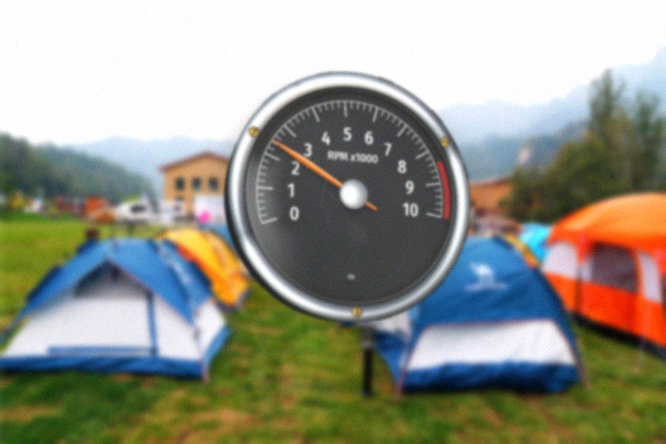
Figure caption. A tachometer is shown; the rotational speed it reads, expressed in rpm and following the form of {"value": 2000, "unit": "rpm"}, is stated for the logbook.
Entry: {"value": 2400, "unit": "rpm"}
